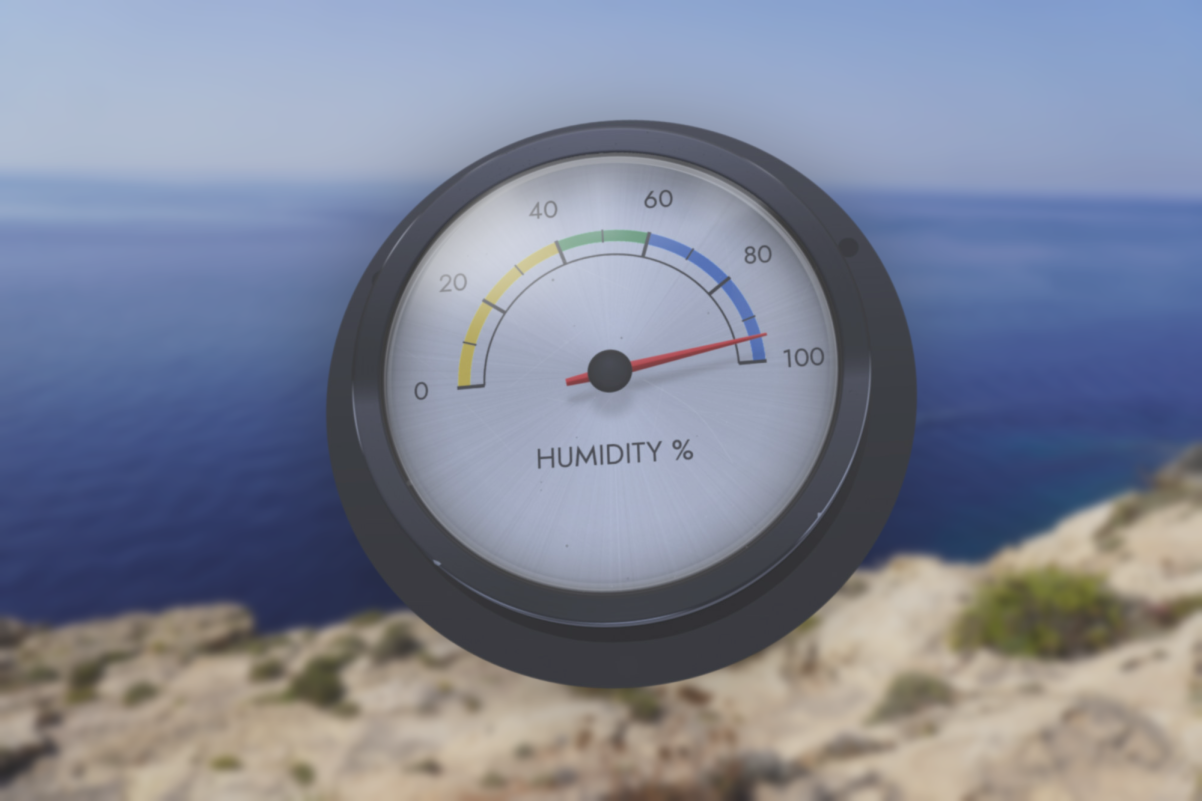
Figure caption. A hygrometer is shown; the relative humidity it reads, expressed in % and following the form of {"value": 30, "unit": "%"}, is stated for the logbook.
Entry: {"value": 95, "unit": "%"}
